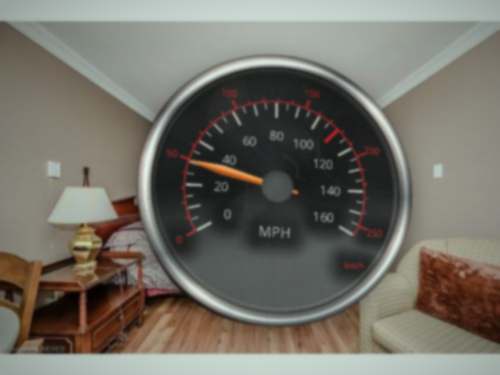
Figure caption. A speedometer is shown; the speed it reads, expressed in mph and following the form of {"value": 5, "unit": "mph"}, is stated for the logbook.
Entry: {"value": 30, "unit": "mph"}
